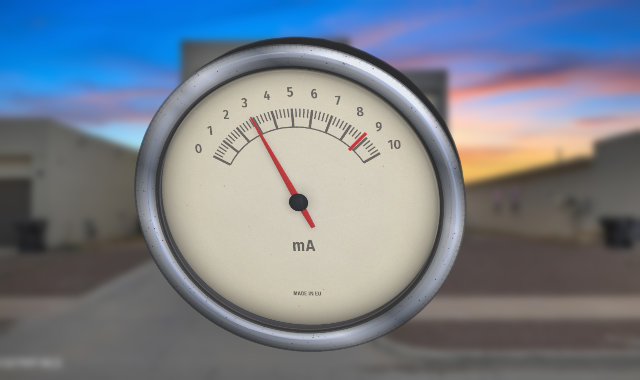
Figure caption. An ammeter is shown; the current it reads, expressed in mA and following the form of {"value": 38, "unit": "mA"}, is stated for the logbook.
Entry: {"value": 3, "unit": "mA"}
